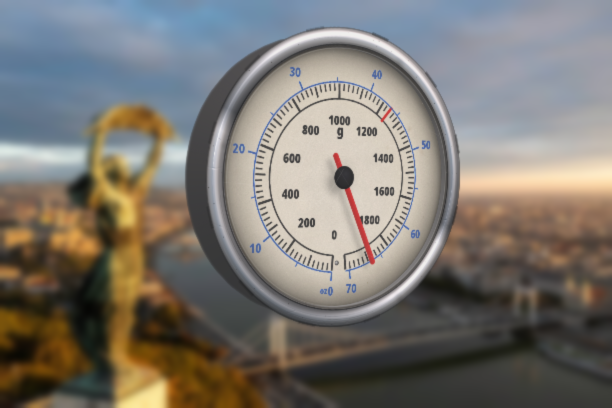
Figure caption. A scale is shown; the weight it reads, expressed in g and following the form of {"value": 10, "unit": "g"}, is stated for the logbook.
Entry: {"value": 1900, "unit": "g"}
